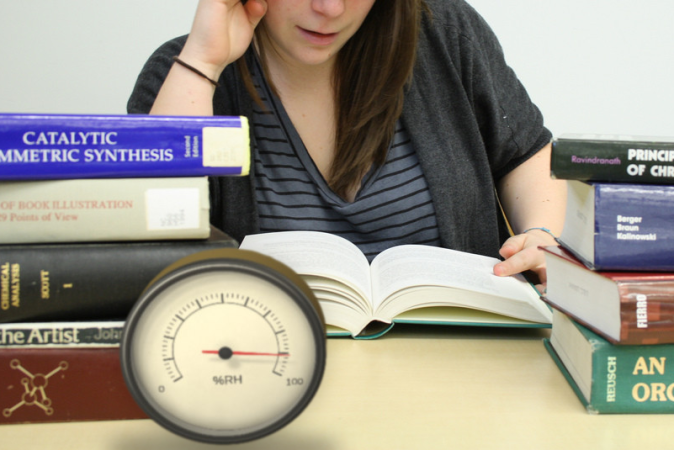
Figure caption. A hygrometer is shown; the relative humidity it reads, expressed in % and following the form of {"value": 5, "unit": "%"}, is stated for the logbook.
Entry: {"value": 90, "unit": "%"}
